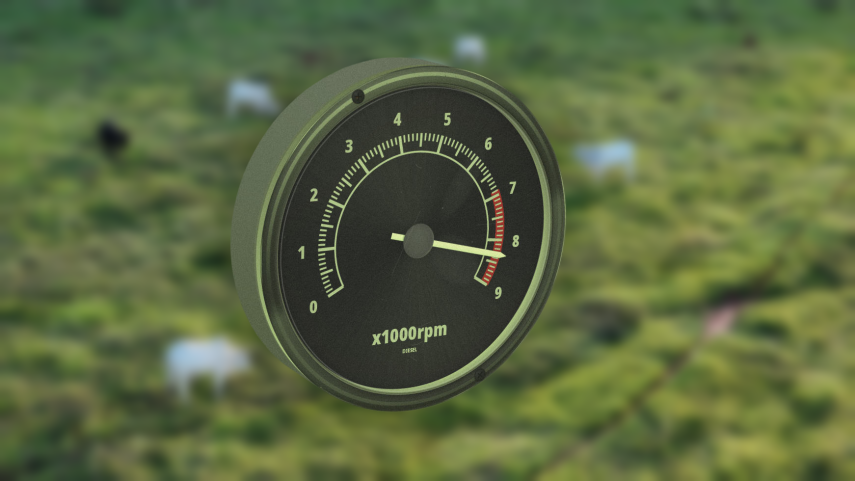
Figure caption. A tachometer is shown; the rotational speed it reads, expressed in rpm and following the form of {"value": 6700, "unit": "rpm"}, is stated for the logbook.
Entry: {"value": 8300, "unit": "rpm"}
